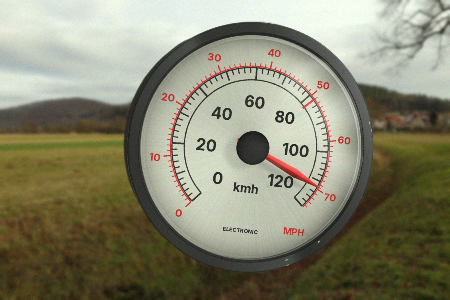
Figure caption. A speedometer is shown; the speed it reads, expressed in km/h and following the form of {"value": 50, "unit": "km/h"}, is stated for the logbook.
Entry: {"value": 112, "unit": "km/h"}
